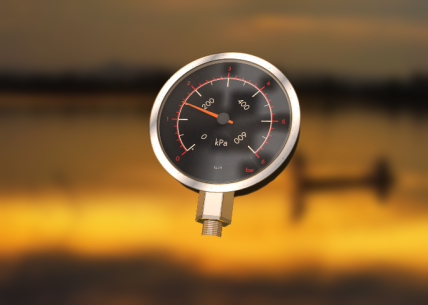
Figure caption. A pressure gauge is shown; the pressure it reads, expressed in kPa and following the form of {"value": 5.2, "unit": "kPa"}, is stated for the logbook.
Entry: {"value": 150, "unit": "kPa"}
